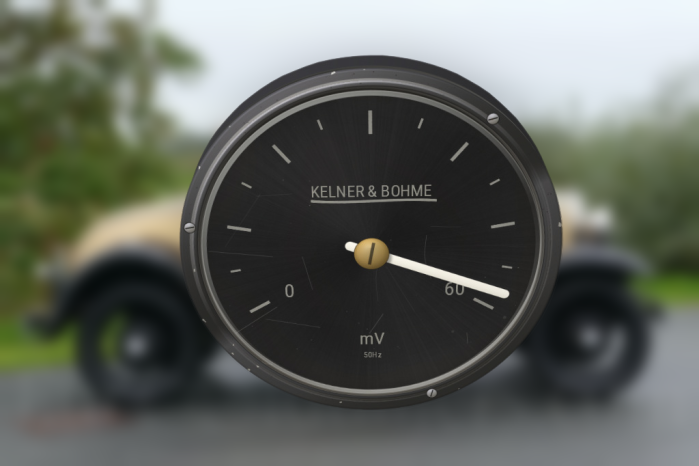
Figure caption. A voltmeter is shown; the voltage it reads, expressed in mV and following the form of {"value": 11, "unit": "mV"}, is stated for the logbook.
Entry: {"value": 57.5, "unit": "mV"}
